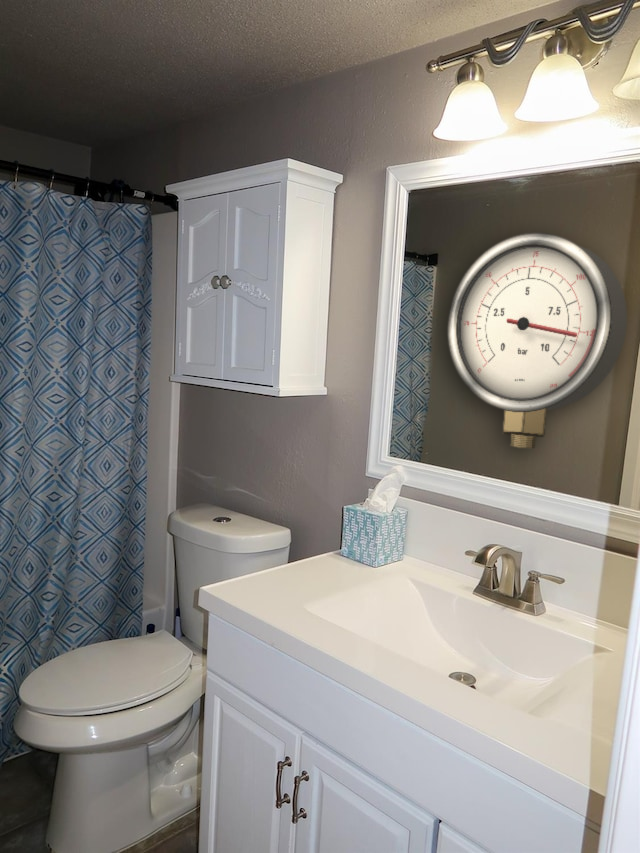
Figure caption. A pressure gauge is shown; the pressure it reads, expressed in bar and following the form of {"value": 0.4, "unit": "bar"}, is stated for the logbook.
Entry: {"value": 8.75, "unit": "bar"}
